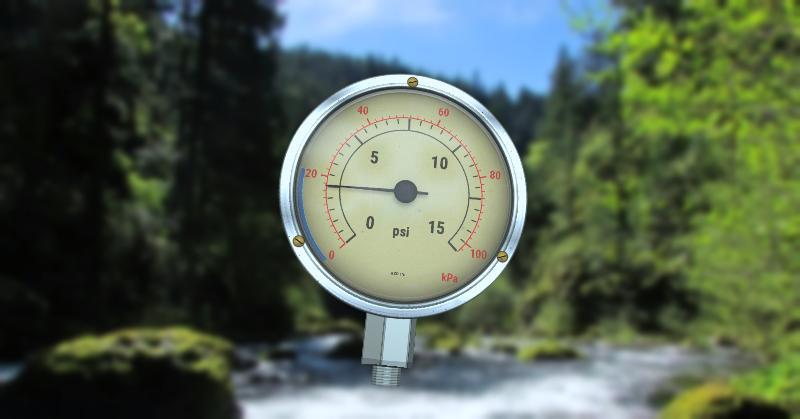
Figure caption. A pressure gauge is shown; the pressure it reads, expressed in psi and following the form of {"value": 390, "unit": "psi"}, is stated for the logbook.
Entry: {"value": 2.5, "unit": "psi"}
